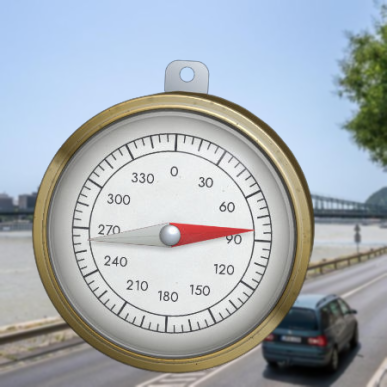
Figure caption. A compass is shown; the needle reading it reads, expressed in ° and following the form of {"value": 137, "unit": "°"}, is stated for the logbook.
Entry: {"value": 82.5, "unit": "°"}
